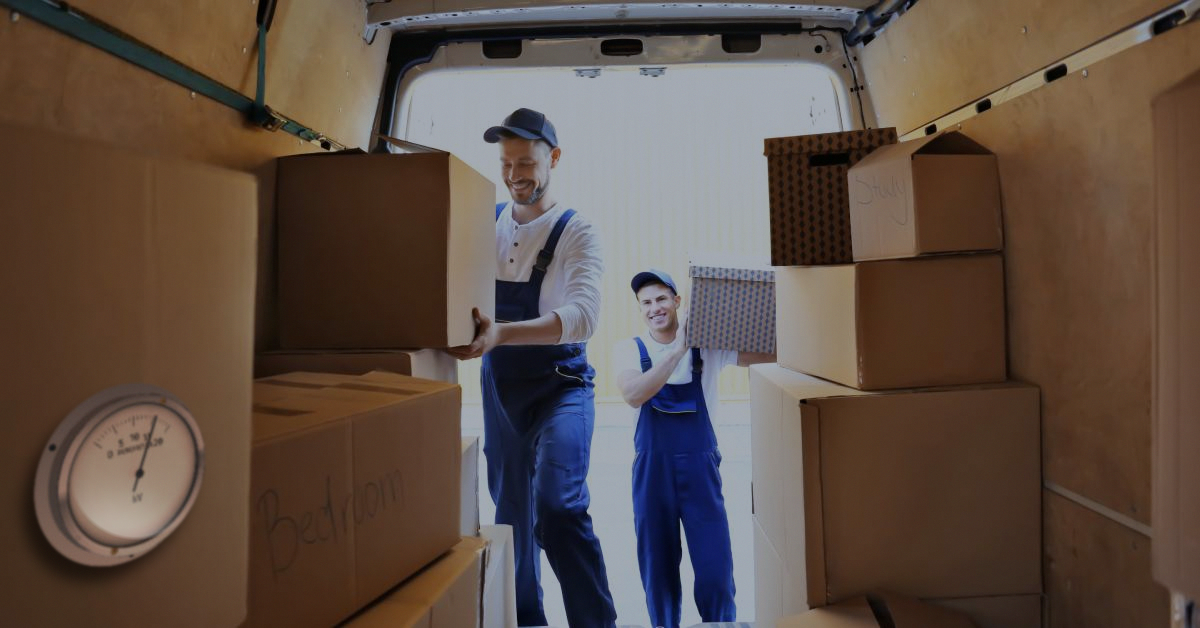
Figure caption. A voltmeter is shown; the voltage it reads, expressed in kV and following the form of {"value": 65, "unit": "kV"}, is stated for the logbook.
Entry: {"value": 15, "unit": "kV"}
